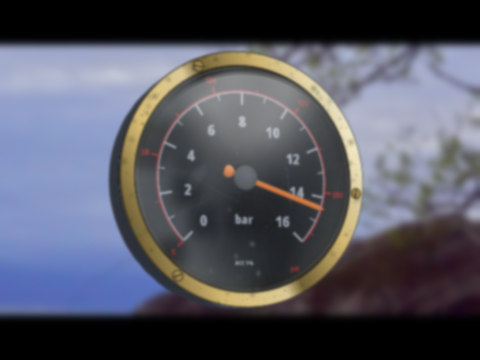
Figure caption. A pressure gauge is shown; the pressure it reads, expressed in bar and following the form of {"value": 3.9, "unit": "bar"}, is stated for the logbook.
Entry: {"value": 14.5, "unit": "bar"}
